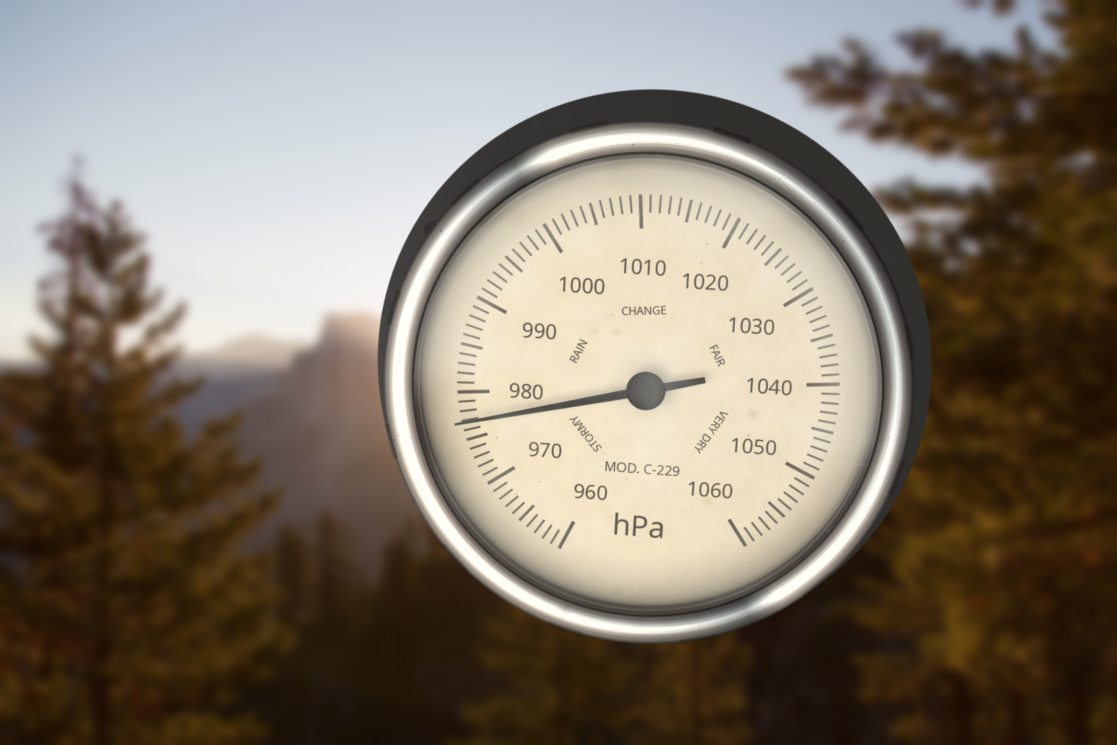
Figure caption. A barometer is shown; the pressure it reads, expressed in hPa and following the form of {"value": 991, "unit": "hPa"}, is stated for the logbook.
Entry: {"value": 977, "unit": "hPa"}
